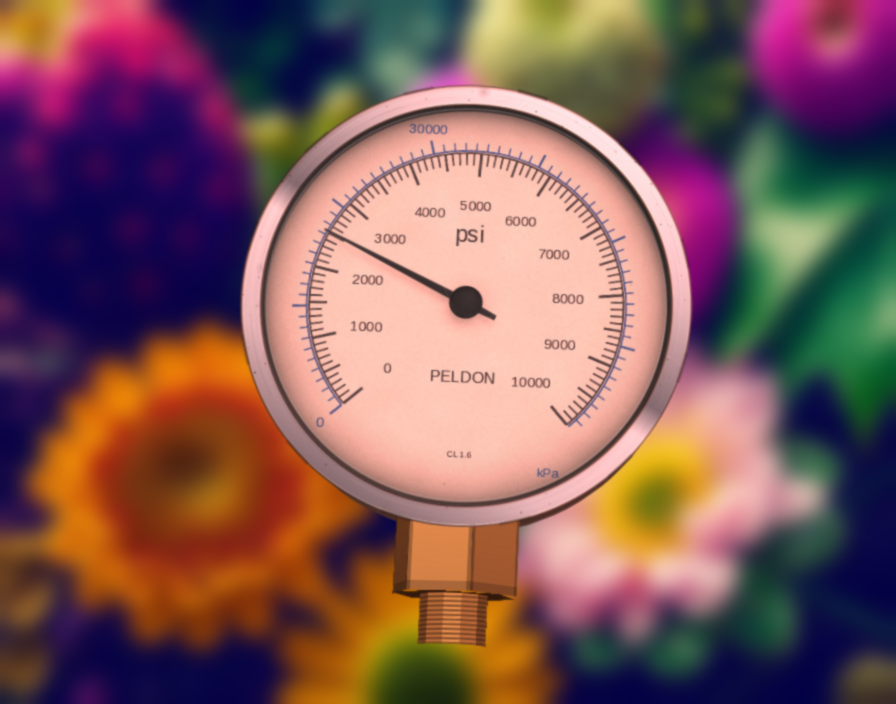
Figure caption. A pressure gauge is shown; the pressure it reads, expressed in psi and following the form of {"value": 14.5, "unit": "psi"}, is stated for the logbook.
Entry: {"value": 2500, "unit": "psi"}
